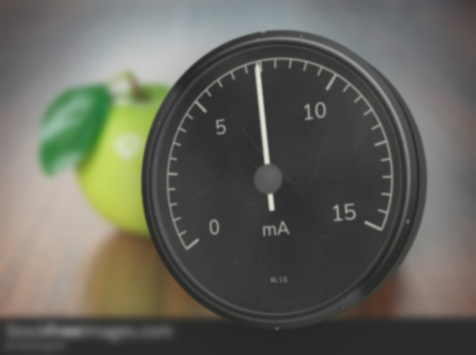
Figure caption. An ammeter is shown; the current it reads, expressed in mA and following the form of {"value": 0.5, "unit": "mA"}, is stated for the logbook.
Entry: {"value": 7.5, "unit": "mA"}
